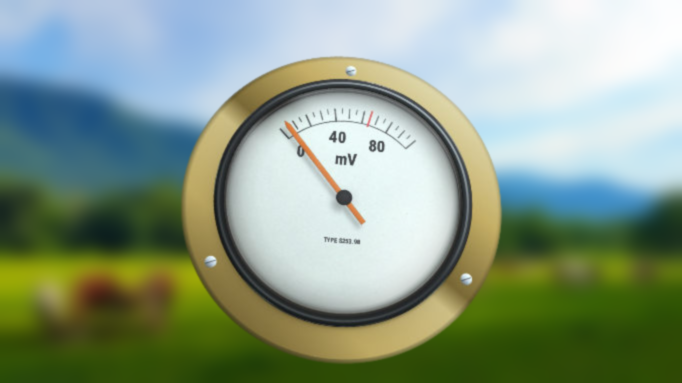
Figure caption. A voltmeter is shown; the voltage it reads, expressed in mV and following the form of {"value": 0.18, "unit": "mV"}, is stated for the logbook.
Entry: {"value": 5, "unit": "mV"}
